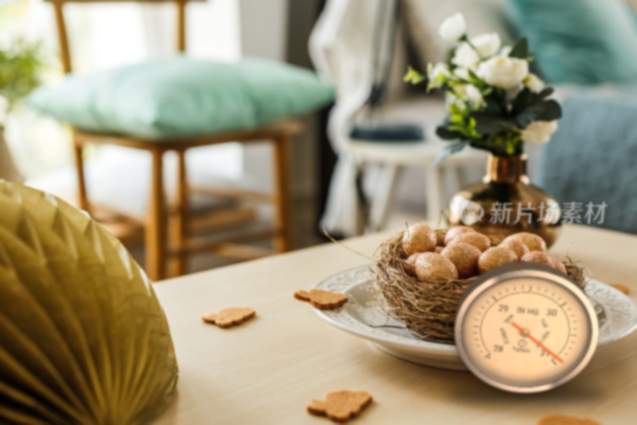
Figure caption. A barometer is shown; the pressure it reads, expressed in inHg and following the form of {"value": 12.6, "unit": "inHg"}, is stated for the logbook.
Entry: {"value": 30.9, "unit": "inHg"}
